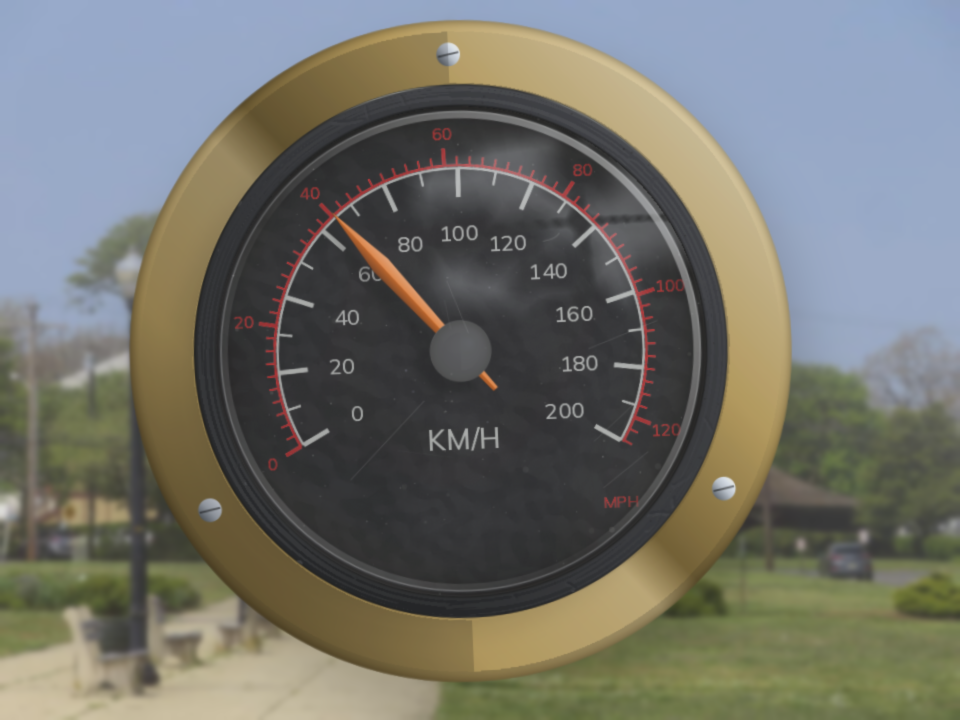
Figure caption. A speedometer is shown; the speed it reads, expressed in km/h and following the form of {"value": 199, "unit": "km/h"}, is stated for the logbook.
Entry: {"value": 65, "unit": "km/h"}
